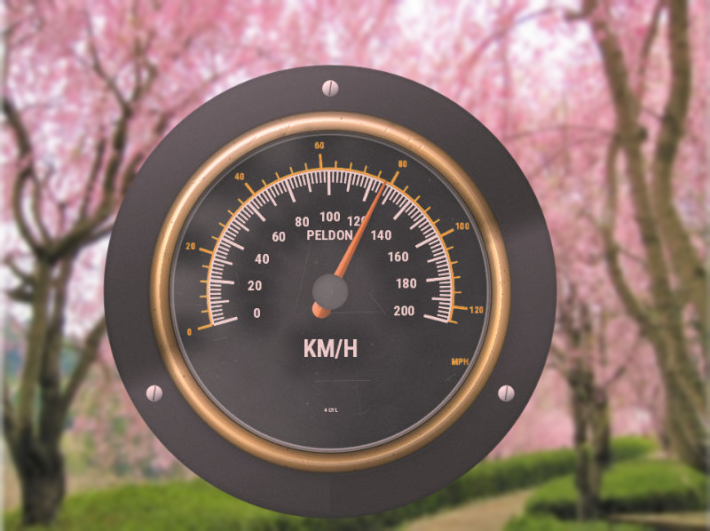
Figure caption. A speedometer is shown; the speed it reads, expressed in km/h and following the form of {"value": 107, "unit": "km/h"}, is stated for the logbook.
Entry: {"value": 126, "unit": "km/h"}
